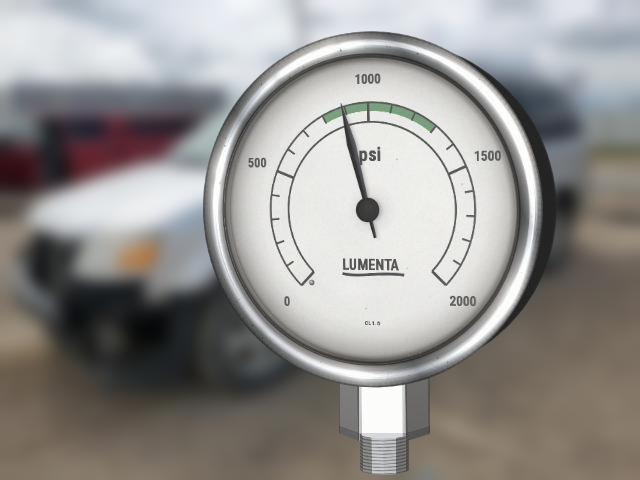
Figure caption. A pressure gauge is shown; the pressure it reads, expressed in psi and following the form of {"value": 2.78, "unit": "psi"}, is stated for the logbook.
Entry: {"value": 900, "unit": "psi"}
